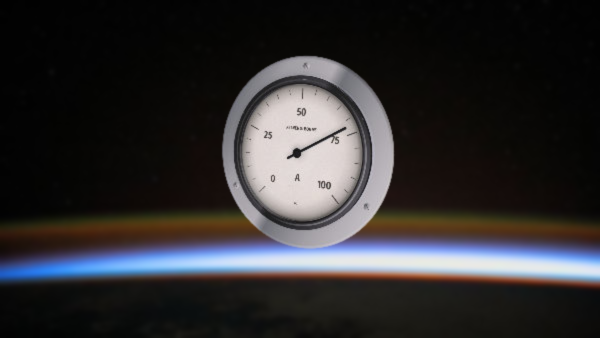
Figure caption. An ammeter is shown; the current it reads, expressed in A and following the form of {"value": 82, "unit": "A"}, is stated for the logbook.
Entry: {"value": 72.5, "unit": "A"}
